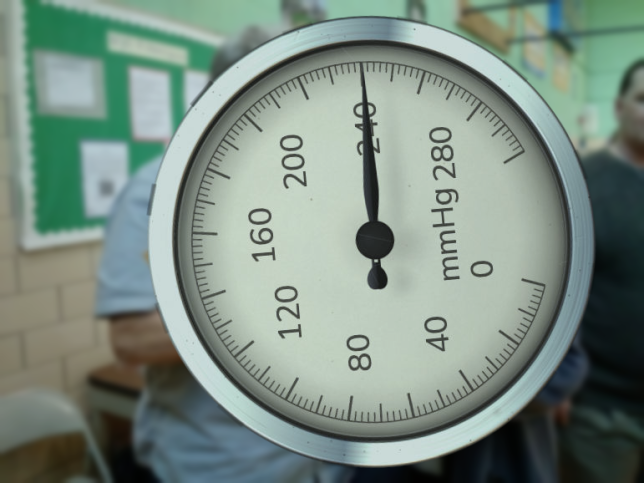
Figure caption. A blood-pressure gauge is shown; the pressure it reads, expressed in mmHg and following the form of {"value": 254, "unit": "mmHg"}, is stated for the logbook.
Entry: {"value": 240, "unit": "mmHg"}
